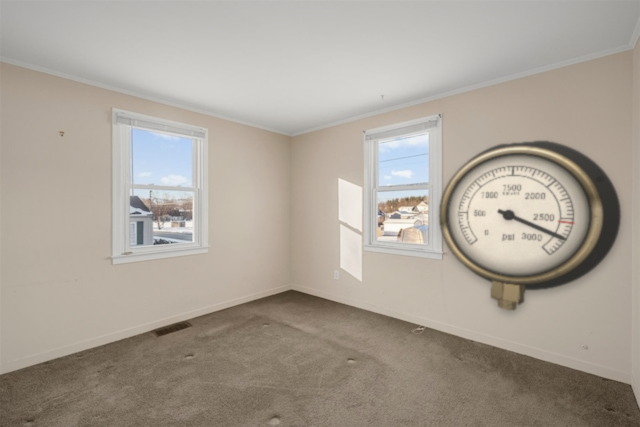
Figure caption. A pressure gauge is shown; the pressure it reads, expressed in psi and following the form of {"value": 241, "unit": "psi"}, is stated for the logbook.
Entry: {"value": 2750, "unit": "psi"}
